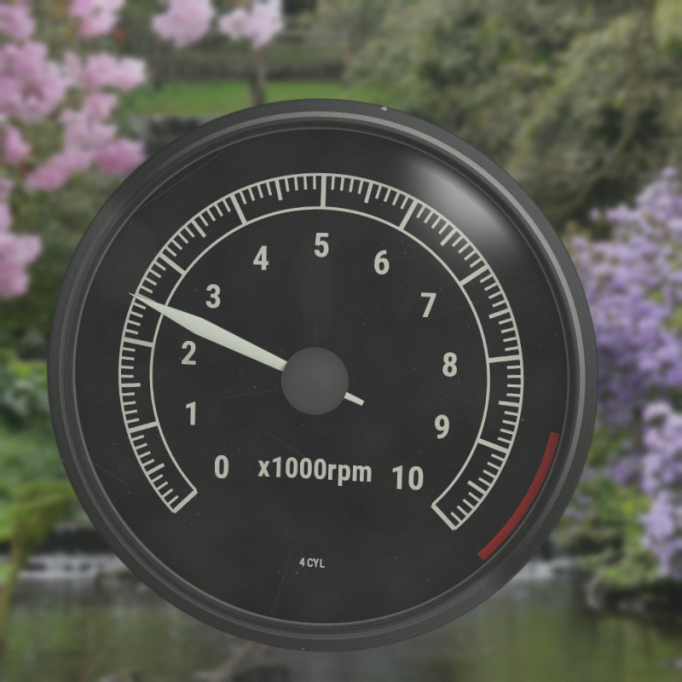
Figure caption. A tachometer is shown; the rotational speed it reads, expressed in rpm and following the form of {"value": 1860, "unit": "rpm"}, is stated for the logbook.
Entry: {"value": 2500, "unit": "rpm"}
